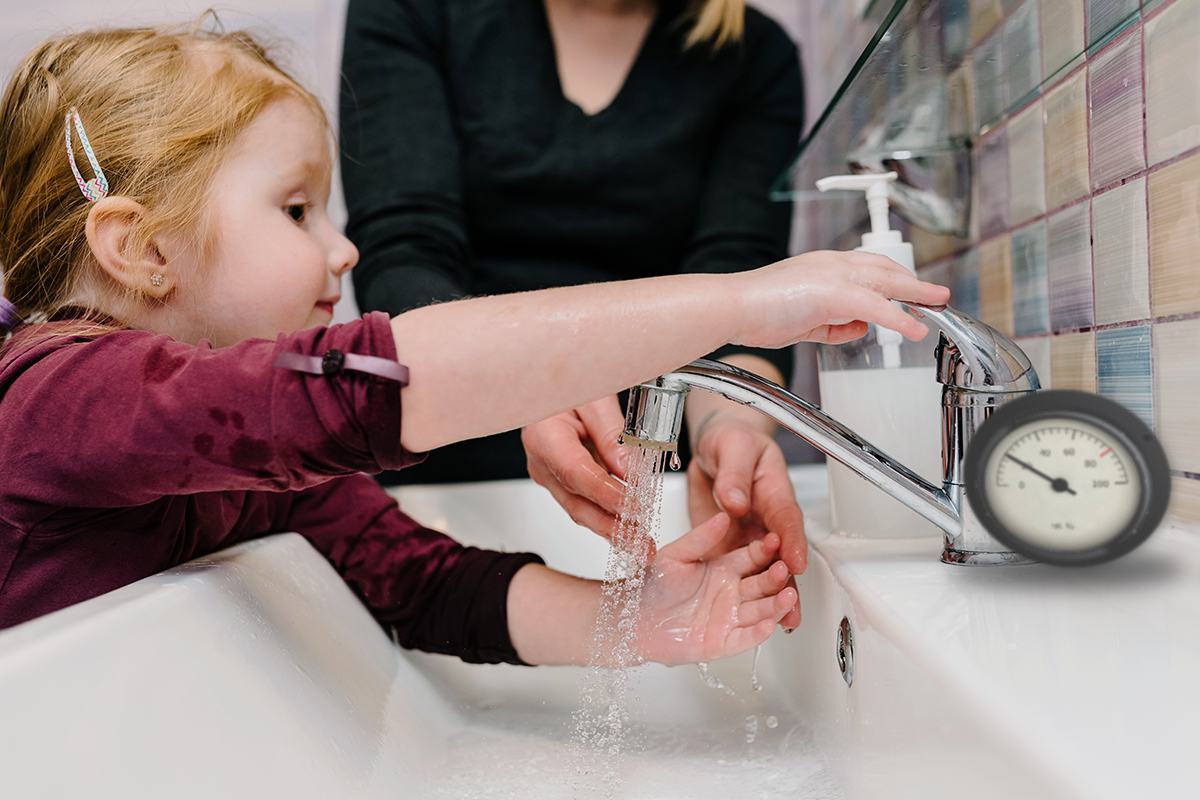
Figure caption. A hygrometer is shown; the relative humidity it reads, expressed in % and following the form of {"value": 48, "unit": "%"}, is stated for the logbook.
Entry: {"value": 20, "unit": "%"}
